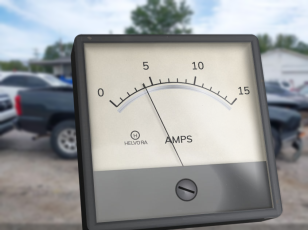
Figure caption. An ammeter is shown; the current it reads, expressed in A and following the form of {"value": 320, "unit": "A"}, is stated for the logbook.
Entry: {"value": 4, "unit": "A"}
